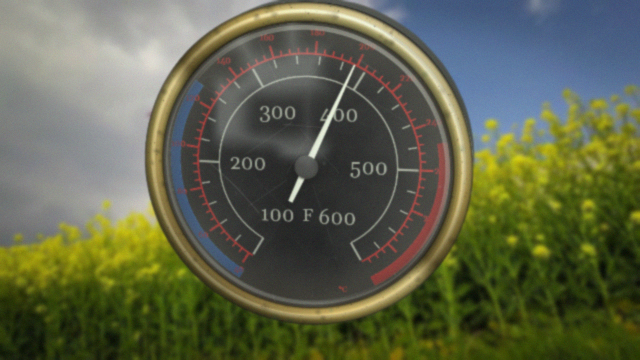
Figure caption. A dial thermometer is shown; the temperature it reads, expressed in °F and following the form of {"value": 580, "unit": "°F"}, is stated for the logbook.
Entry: {"value": 390, "unit": "°F"}
